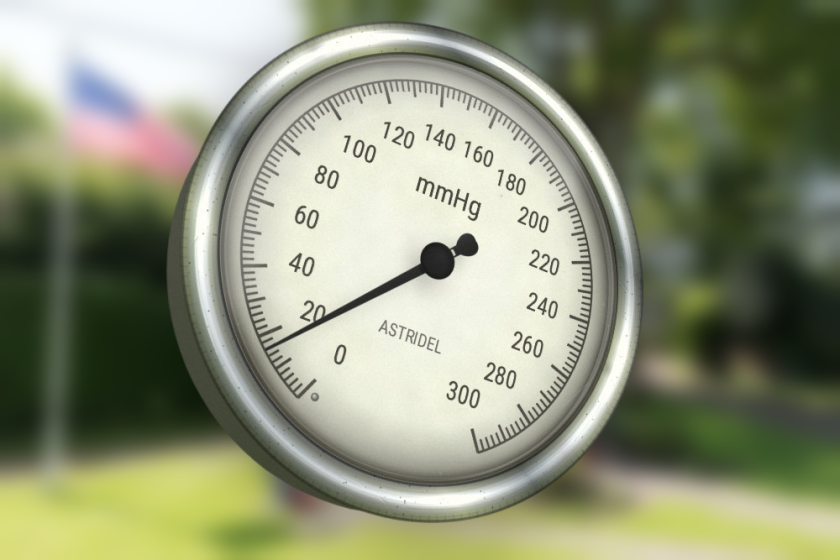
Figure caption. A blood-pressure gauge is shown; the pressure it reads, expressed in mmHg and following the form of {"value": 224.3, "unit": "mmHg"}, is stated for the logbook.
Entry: {"value": 16, "unit": "mmHg"}
